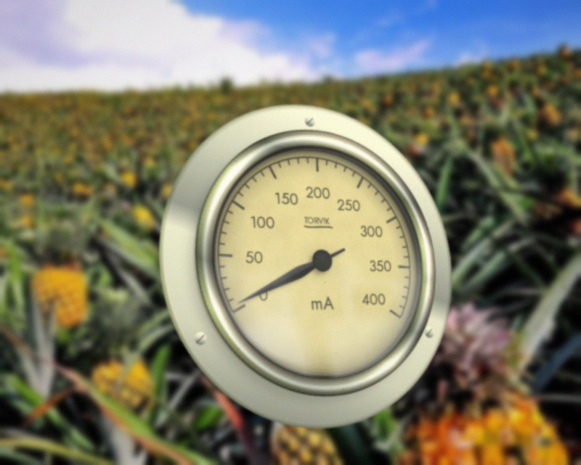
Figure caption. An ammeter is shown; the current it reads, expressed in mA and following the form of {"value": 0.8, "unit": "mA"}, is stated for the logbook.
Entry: {"value": 5, "unit": "mA"}
